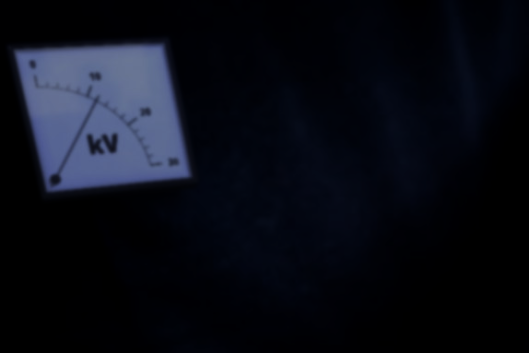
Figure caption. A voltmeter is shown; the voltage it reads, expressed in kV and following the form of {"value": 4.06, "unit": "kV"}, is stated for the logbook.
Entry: {"value": 12, "unit": "kV"}
